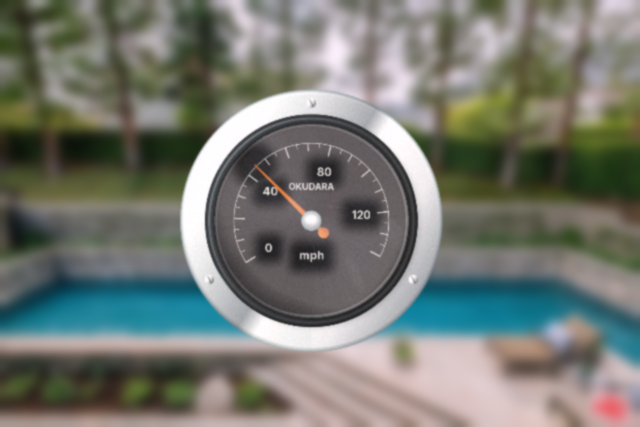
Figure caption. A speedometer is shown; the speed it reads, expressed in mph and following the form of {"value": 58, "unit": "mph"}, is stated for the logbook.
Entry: {"value": 45, "unit": "mph"}
